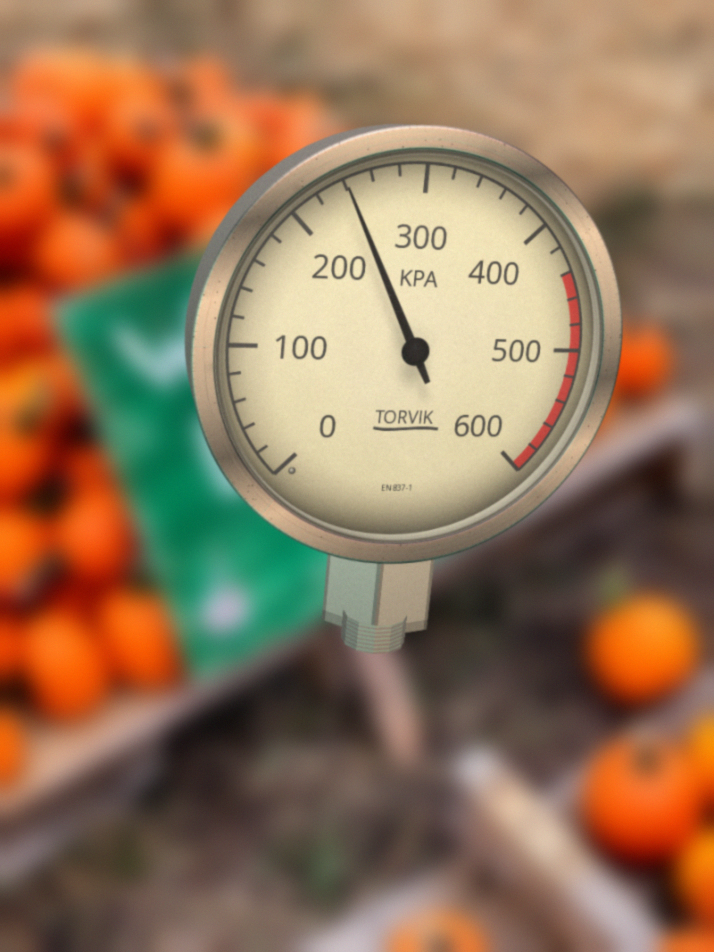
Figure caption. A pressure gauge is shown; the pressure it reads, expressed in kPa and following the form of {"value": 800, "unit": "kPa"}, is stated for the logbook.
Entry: {"value": 240, "unit": "kPa"}
